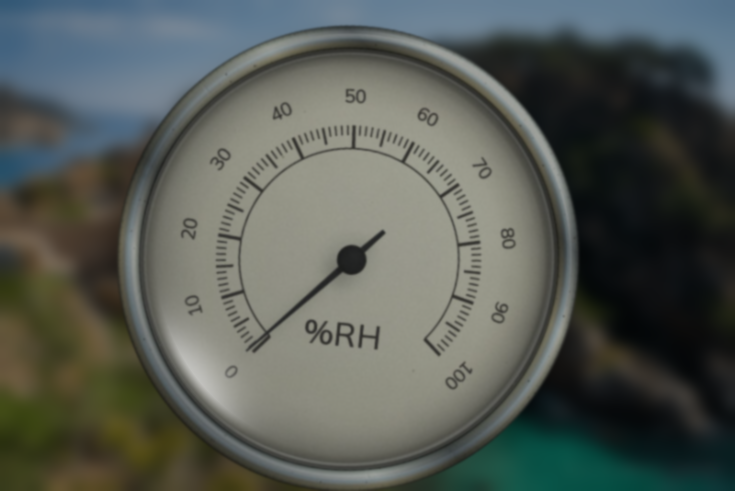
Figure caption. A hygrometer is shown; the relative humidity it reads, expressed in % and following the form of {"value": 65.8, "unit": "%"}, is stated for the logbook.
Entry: {"value": 1, "unit": "%"}
